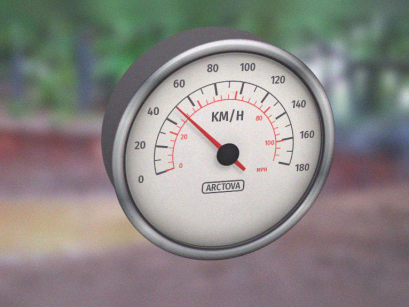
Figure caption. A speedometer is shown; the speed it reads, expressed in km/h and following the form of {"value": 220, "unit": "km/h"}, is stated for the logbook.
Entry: {"value": 50, "unit": "km/h"}
